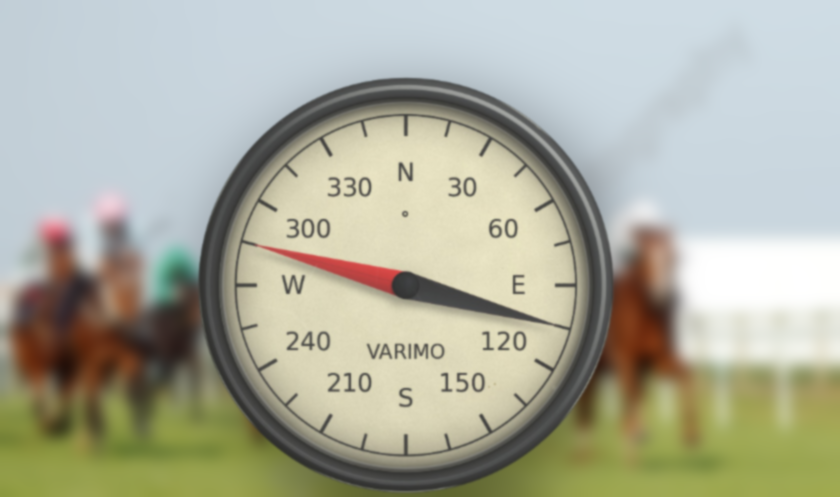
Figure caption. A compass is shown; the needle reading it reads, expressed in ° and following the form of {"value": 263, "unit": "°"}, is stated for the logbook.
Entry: {"value": 285, "unit": "°"}
